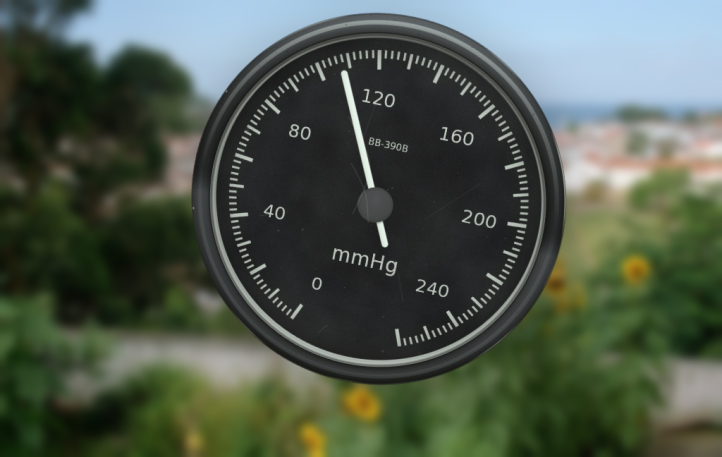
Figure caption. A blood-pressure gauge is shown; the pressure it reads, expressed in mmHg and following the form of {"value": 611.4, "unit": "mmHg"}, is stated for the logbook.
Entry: {"value": 108, "unit": "mmHg"}
